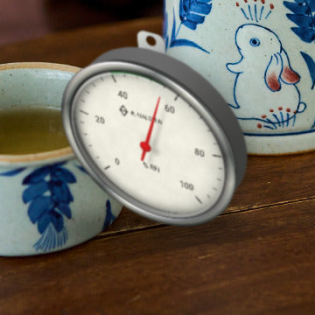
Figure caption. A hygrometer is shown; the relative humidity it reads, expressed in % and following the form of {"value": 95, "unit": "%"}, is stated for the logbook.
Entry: {"value": 56, "unit": "%"}
